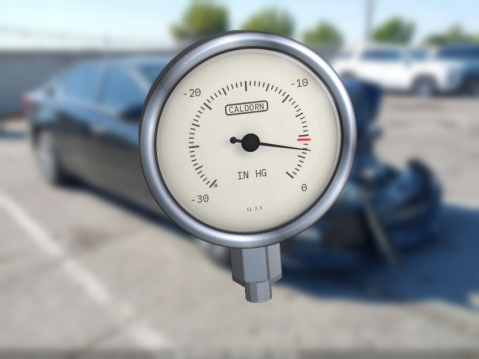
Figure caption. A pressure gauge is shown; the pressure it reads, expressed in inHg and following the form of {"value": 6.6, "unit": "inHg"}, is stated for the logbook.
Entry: {"value": -3.5, "unit": "inHg"}
